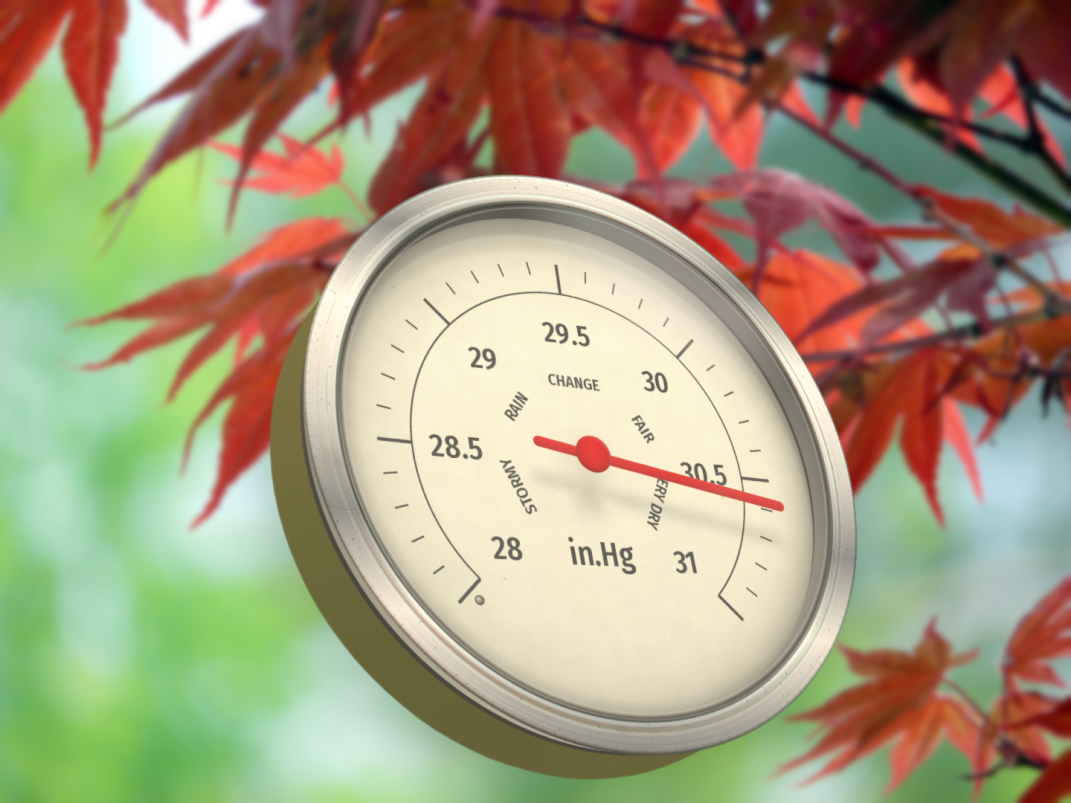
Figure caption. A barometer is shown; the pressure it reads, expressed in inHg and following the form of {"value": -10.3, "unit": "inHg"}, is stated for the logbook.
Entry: {"value": 30.6, "unit": "inHg"}
